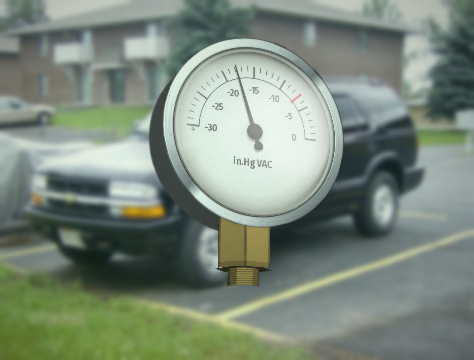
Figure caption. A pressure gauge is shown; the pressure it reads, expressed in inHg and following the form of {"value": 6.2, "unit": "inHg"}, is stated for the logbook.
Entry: {"value": -18, "unit": "inHg"}
